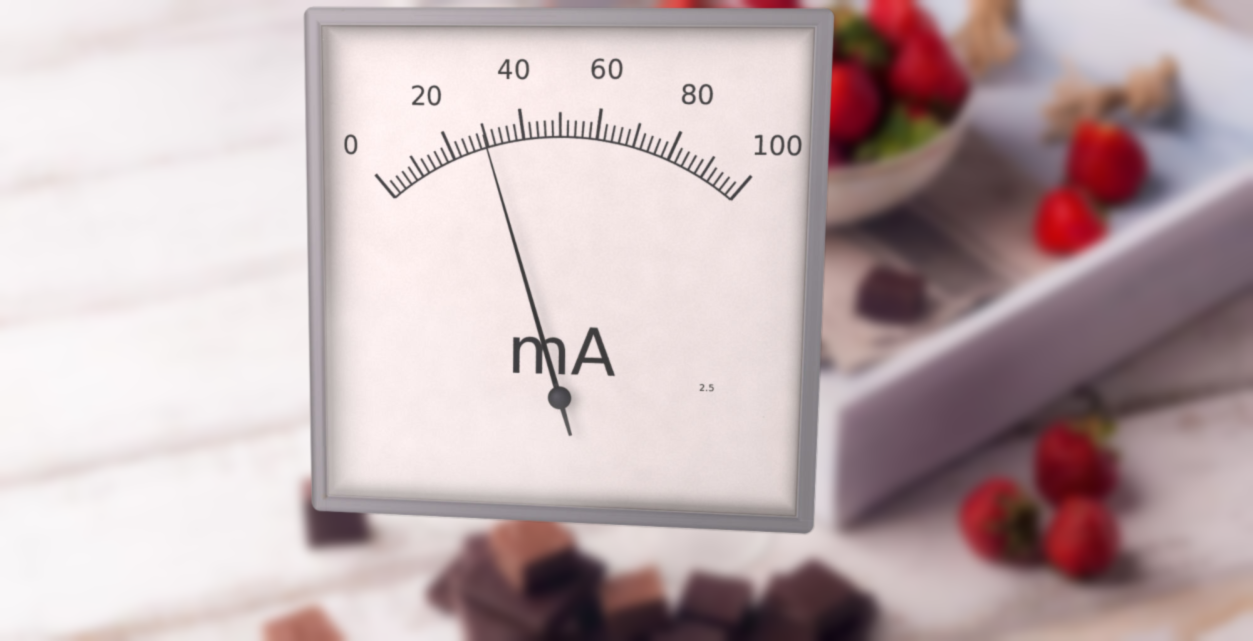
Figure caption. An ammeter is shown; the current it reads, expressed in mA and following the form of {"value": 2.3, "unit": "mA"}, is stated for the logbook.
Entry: {"value": 30, "unit": "mA"}
